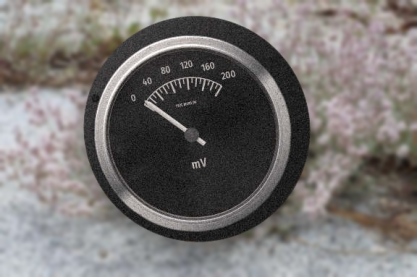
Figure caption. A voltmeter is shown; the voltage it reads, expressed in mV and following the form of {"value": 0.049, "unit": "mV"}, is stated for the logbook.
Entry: {"value": 10, "unit": "mV"}
